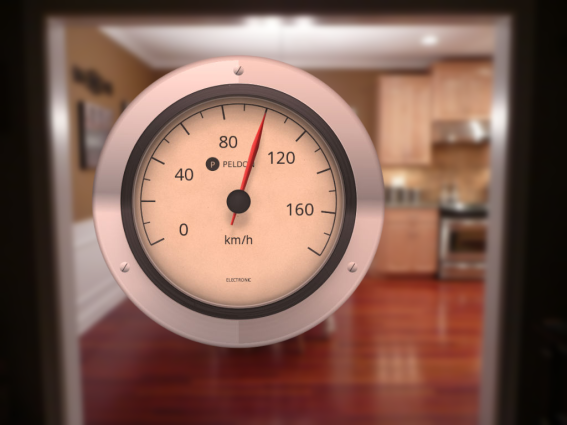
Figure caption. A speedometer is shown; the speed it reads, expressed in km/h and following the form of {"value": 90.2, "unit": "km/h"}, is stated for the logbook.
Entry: {"value": 100, "unit": "km/h"}
